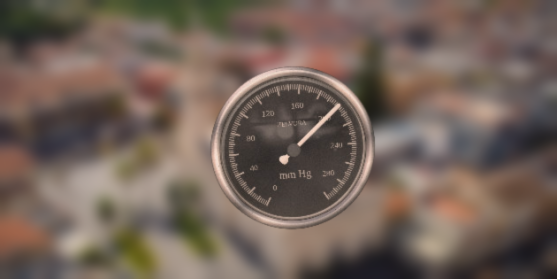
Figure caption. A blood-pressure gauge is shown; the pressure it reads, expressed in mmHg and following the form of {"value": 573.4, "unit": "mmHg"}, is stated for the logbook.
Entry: {"value": 200, "unit": "mmHg"}
